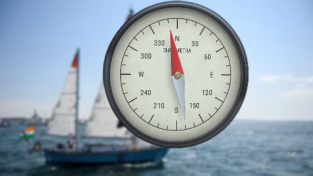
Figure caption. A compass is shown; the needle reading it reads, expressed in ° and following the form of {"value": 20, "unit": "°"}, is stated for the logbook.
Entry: {"value": 350, "unit": "°"}
